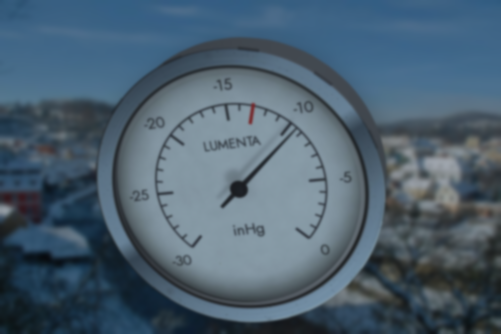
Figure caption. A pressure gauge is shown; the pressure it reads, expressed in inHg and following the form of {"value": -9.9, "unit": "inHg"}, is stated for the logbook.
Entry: {"value": -9.5, "unit": "inHg"}
